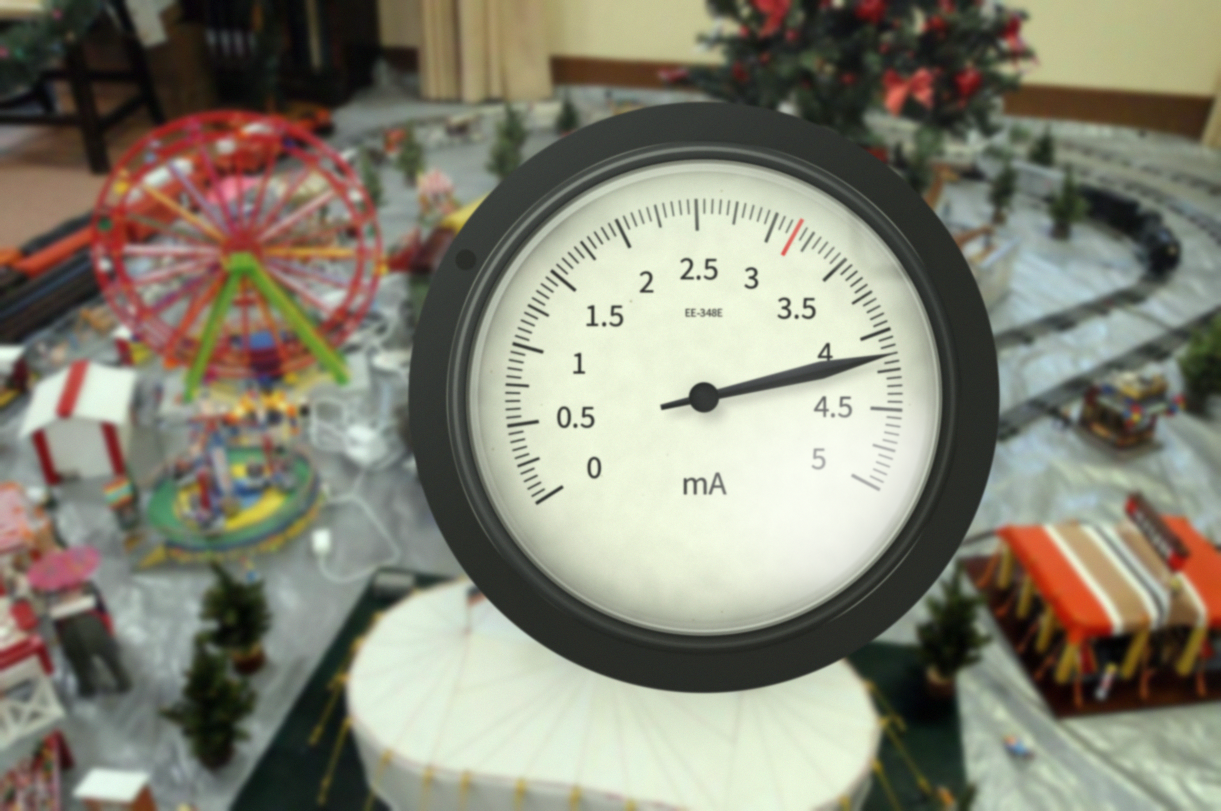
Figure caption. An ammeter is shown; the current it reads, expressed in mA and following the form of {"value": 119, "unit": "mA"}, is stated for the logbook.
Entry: {"value": 4.15, "unit": "mA"}
